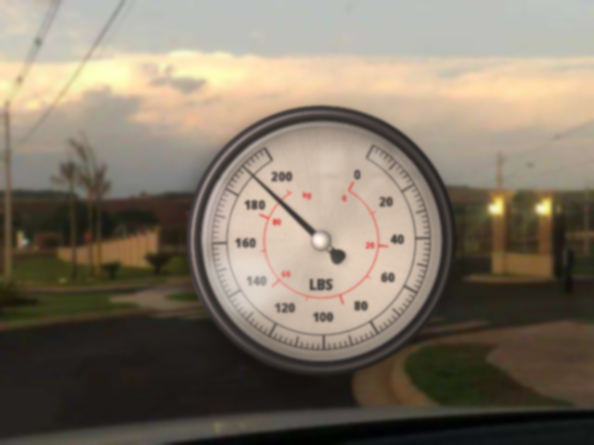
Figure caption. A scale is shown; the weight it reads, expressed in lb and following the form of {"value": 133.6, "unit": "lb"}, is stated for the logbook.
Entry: {"value": 190, "unit": "lb"}
